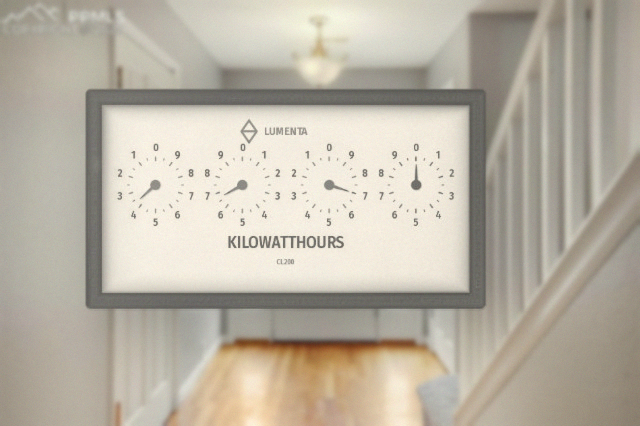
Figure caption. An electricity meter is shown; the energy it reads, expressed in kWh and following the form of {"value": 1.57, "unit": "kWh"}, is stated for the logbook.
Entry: {"value": 3670, "unit": "kWh"}
